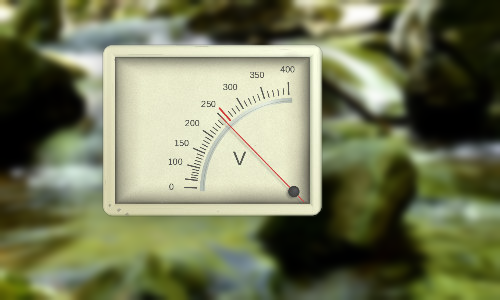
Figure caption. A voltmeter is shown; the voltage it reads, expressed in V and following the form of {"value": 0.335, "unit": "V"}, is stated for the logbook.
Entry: {"value": 250, "unit": "V"}
